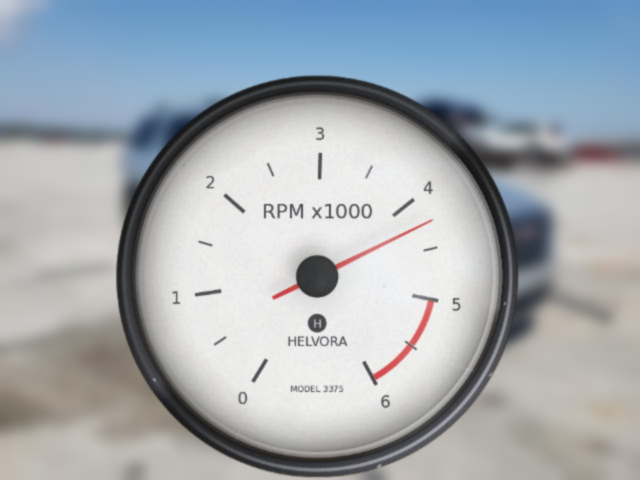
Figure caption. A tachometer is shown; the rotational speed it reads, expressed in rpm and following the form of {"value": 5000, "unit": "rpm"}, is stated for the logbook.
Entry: {"value": 4250, "unit": "rpm"}
